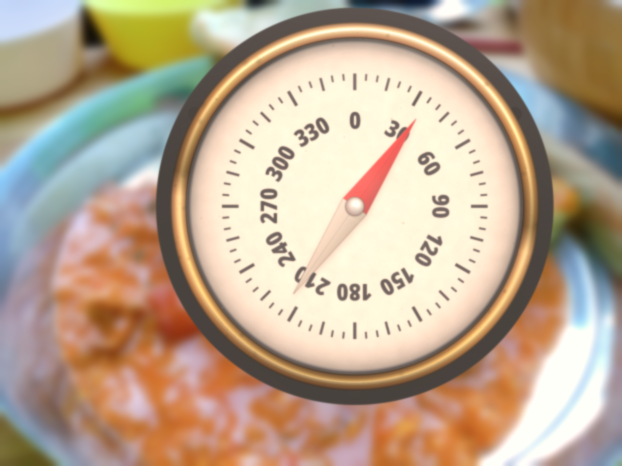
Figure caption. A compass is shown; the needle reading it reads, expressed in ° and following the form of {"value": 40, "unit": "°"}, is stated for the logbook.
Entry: {"value": 35, "unit": "°"}
